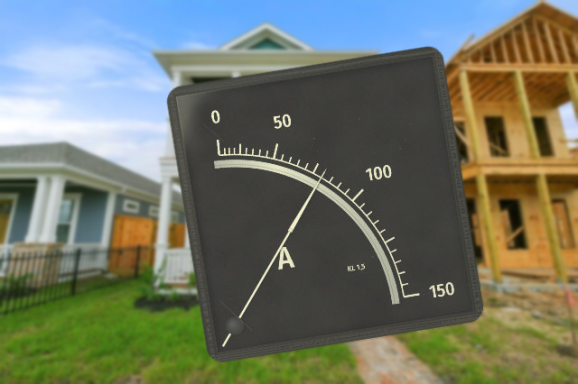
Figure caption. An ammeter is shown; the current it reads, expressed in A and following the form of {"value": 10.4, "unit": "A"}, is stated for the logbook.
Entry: {"value": 80, "unit": "A"}
